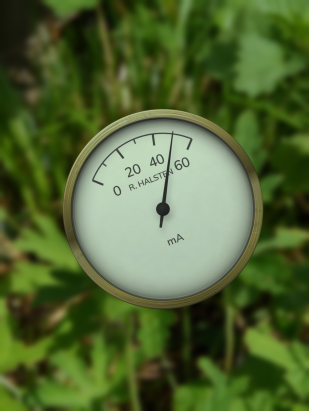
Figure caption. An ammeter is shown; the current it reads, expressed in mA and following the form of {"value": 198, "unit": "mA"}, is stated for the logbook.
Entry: {"value": 50, "unit": "mA"}
